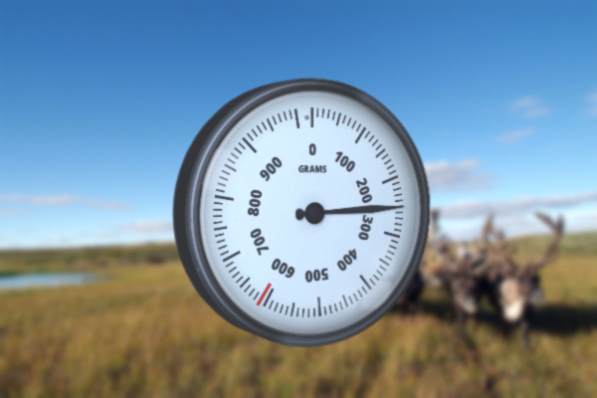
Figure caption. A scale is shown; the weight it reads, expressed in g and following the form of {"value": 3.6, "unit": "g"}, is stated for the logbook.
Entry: {"value": 250, "unit": "g"}
